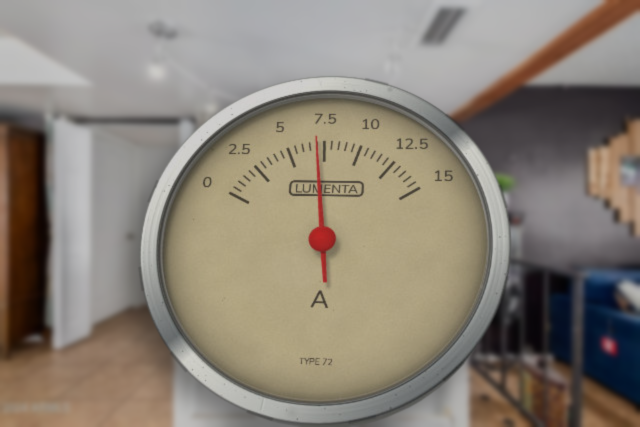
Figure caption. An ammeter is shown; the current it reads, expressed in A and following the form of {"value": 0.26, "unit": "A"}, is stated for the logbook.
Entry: {"value": 7, "unit": "A"}
